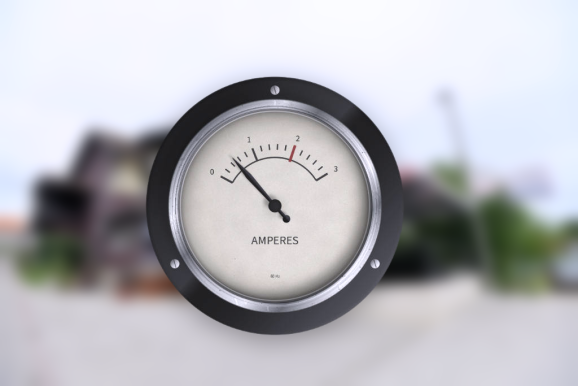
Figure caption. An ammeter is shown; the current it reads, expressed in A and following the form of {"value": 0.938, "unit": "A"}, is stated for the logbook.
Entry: {"value": 0.5, "unit": "A"}
